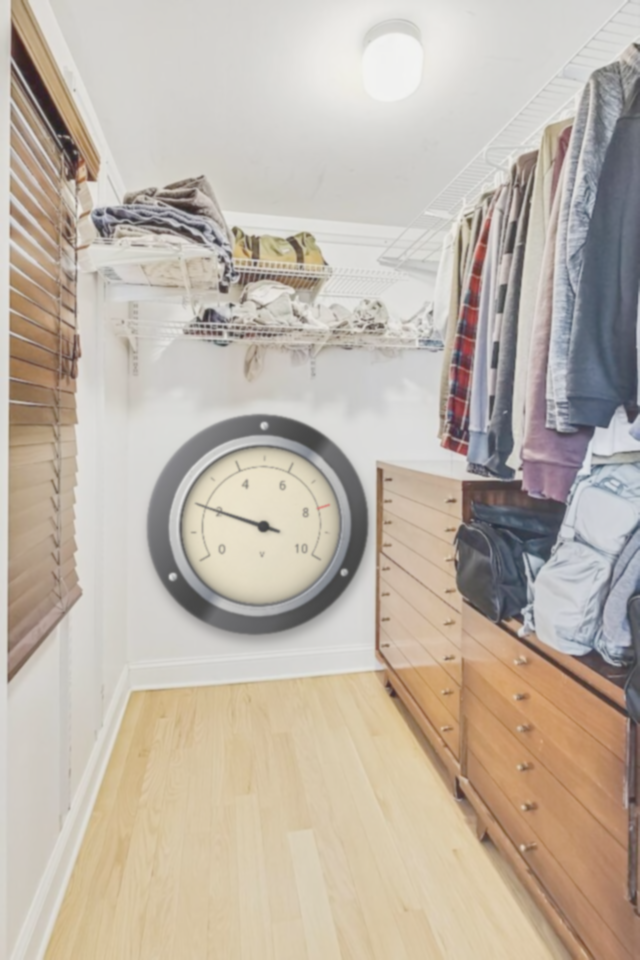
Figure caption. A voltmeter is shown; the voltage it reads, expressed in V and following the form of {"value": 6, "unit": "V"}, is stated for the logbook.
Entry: {"value": 2, "unit": "V"}
